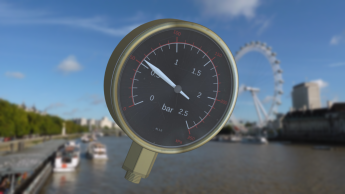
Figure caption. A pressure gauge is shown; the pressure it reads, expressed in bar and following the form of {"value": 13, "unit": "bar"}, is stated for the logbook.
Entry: {"value": 0.55, "unit": "bar"}
